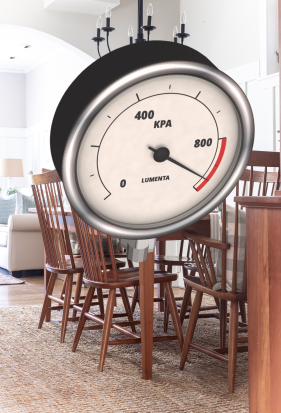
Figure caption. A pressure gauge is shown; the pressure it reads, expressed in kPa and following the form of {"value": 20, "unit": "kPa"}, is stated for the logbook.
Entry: {"value": 950, "unit": "kPa"}
